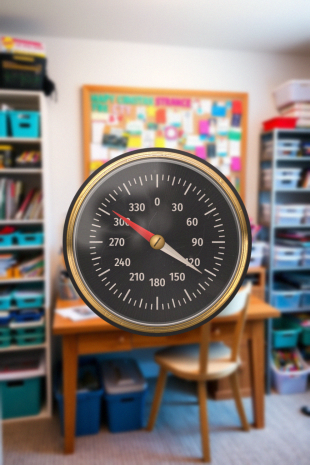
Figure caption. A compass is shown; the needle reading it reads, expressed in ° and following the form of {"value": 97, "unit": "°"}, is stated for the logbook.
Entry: {"value": 305, "unit": "°"}
